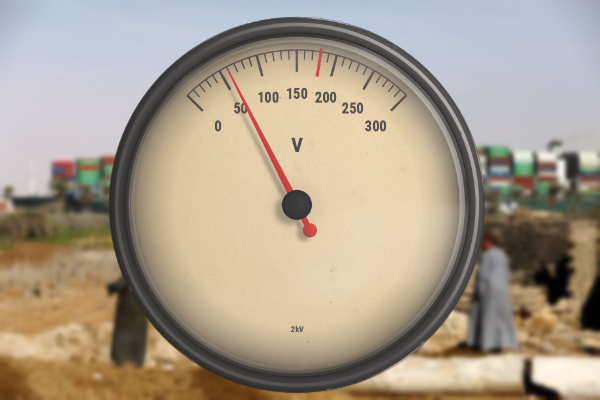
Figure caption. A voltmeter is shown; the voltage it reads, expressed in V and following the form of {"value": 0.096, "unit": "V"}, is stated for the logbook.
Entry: {"value": 60, "unit": "V"}
